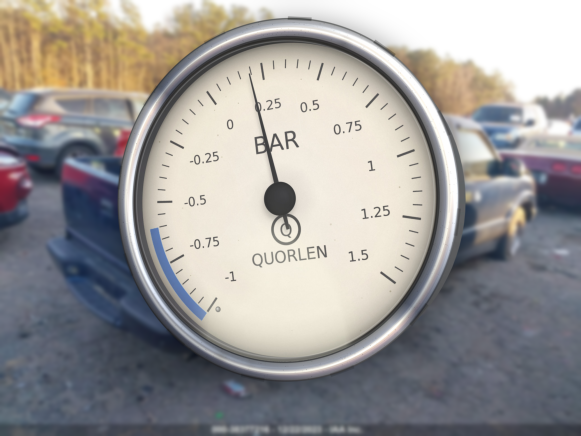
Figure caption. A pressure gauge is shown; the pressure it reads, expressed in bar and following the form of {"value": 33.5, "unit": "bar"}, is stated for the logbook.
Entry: {"value": 0.2, "unit": "bar"}
